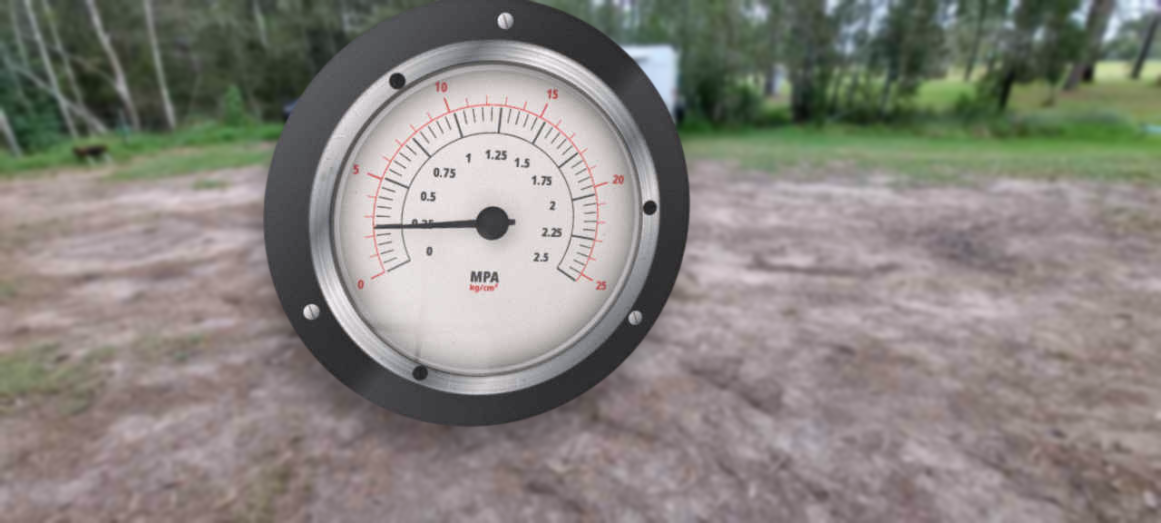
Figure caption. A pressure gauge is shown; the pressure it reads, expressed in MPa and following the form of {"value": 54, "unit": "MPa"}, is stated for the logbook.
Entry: {"value": 0.25, "unit": "MPa"}
